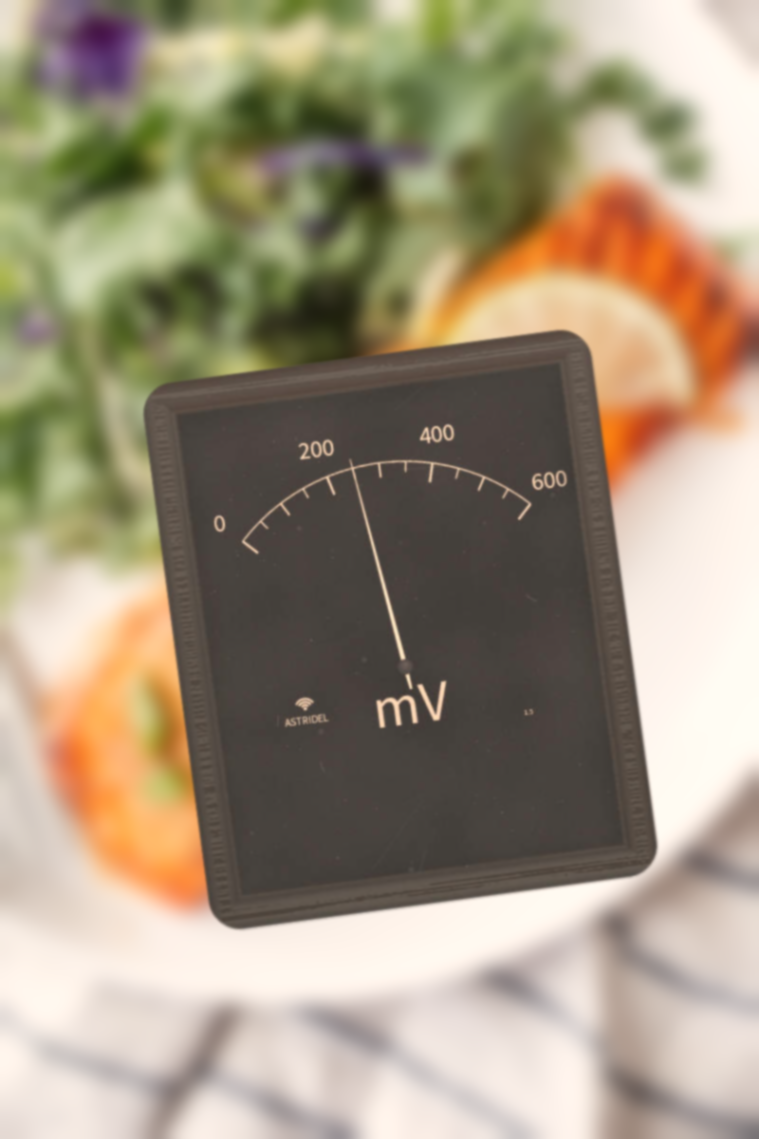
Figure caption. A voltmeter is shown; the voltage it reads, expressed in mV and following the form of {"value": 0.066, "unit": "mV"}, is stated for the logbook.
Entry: {"value": 250, "unit": "mV"}
